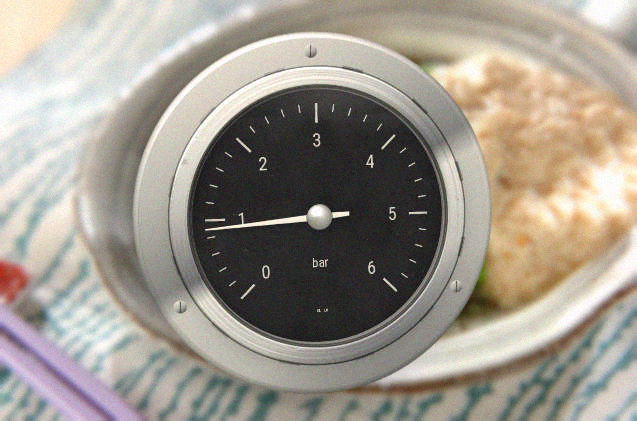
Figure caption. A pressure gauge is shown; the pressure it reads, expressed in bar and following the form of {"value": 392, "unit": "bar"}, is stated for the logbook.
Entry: {"value": 0.9, "unit": "bar"}
